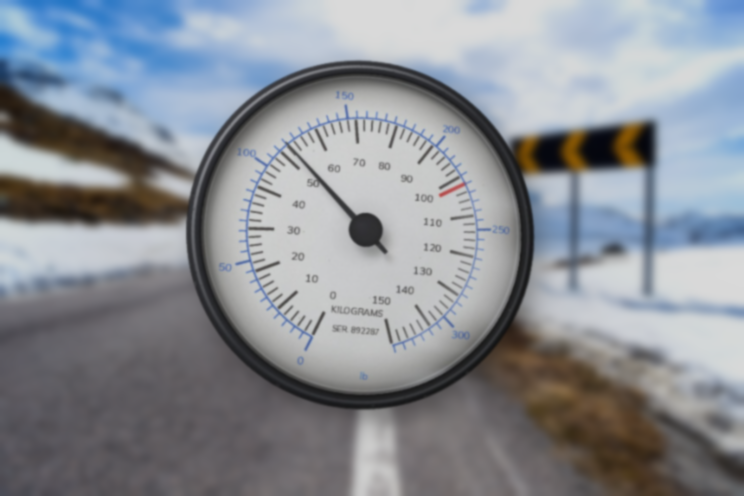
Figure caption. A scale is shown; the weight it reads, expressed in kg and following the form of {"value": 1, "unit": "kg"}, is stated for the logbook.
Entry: {"value": 52, "unit": "kg"}
